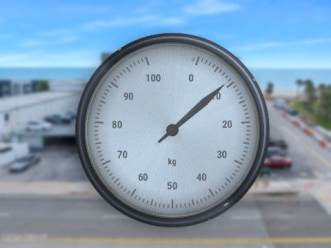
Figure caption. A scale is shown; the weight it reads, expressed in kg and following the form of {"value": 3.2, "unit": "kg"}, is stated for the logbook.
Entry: {"value": 9, "unit": "kg"}
